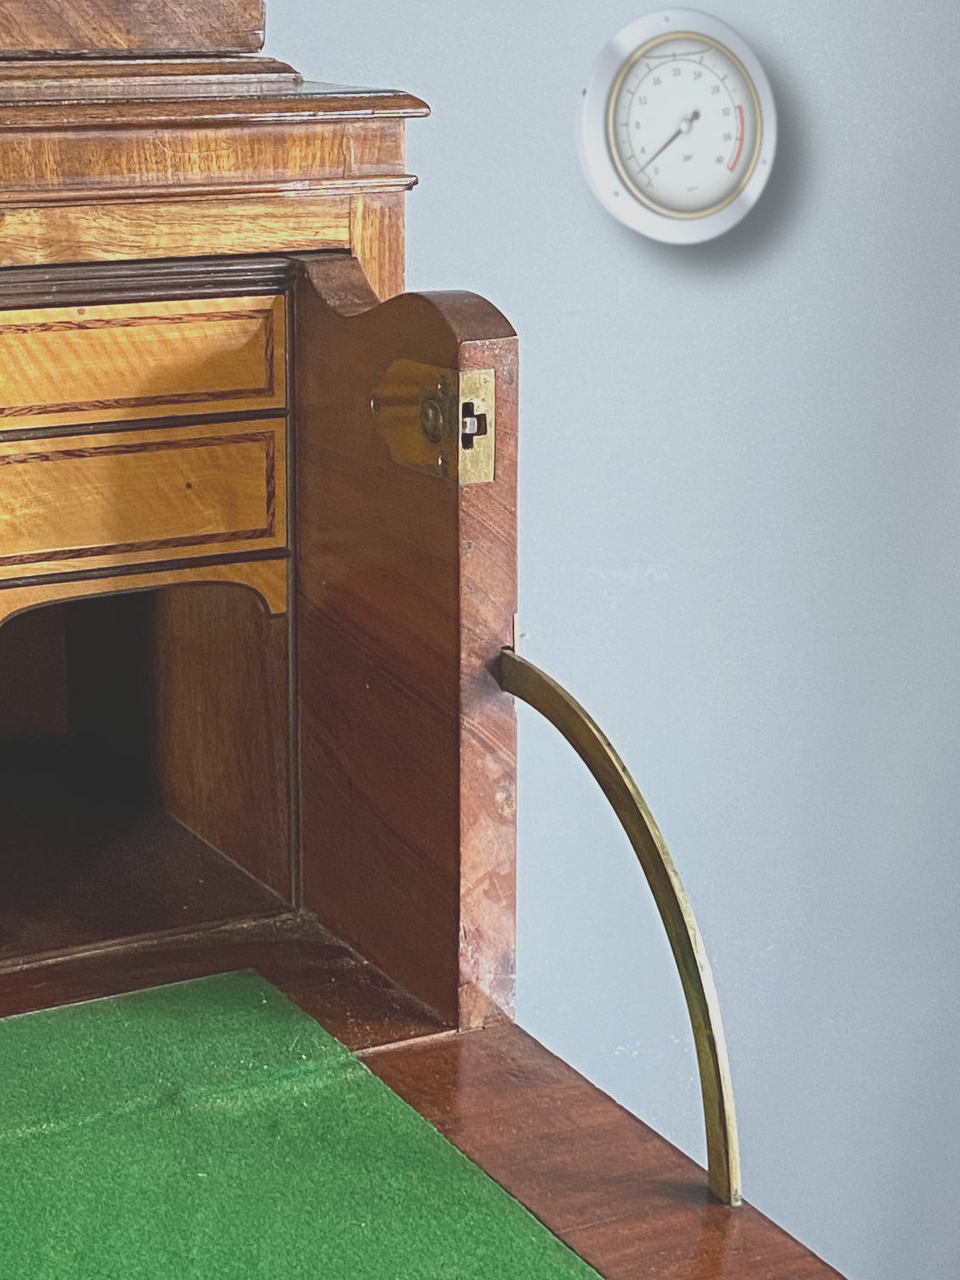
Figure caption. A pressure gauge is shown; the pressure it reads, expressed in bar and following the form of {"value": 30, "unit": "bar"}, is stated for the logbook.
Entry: {"value": 2, "unit": "bar"}
